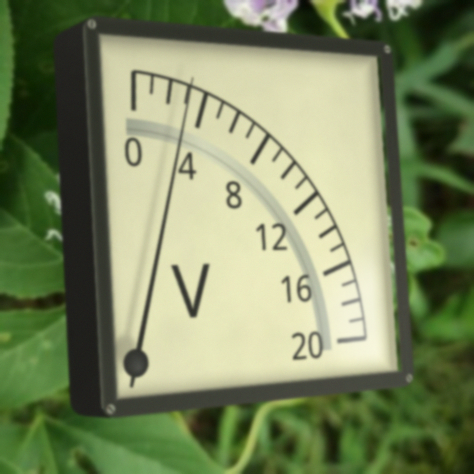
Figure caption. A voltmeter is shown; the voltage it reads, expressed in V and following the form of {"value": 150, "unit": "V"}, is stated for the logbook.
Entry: {"value": 3, "unit": "V"}
